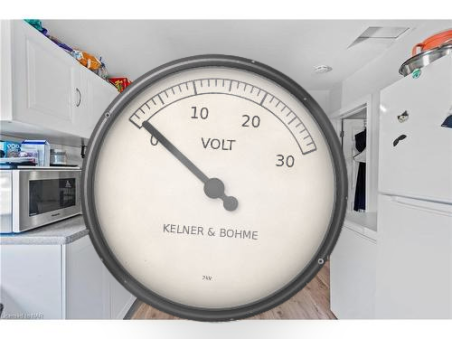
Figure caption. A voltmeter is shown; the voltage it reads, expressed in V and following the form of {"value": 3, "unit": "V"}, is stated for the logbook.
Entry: {"value": 1, "unit": "V"}
